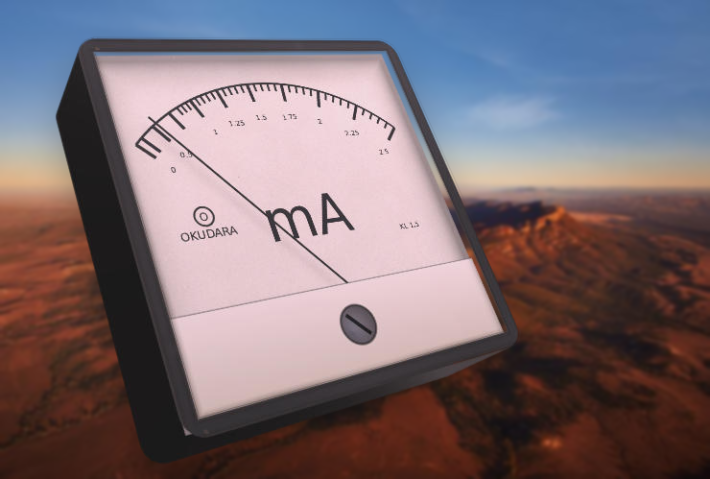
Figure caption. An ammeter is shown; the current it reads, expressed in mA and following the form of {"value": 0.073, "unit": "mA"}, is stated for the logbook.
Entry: {"value": 0.5, "unit": "mA"}
